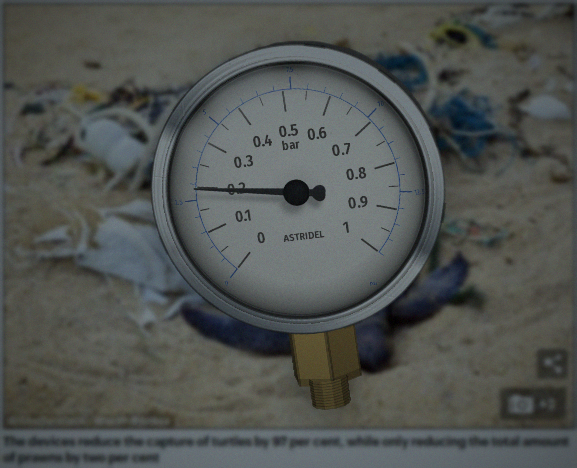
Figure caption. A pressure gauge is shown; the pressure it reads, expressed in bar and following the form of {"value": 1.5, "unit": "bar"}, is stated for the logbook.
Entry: {"value": 0.2, "unit": "bar"}
